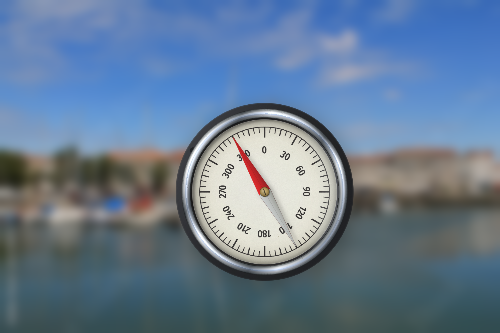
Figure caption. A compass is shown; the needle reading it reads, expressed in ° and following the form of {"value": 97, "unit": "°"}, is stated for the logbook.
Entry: {"value": 330, "unit": "°"}
